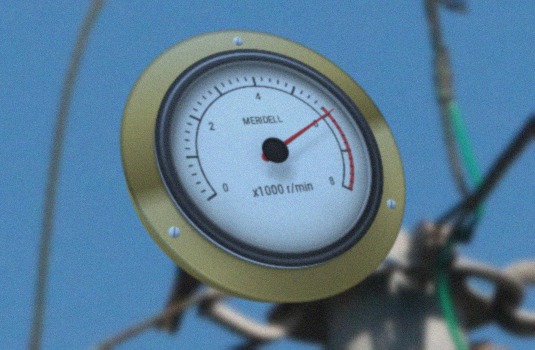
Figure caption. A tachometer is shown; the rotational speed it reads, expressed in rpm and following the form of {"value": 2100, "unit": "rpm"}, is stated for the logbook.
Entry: {"value": 6000, "unit": "rpm"}
